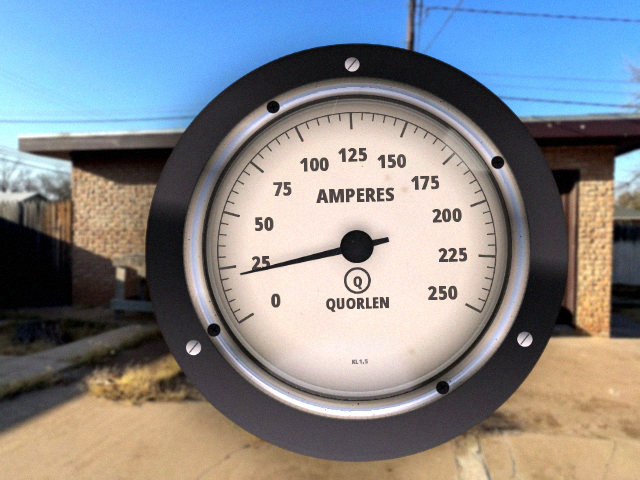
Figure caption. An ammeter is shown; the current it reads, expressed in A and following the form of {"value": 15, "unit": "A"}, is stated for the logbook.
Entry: {"value": 20, "unit": "A"}
